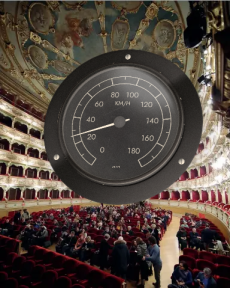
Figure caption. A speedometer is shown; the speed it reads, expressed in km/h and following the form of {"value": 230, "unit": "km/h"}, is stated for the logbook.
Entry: {"value": 25, "unit": "km/h"}
